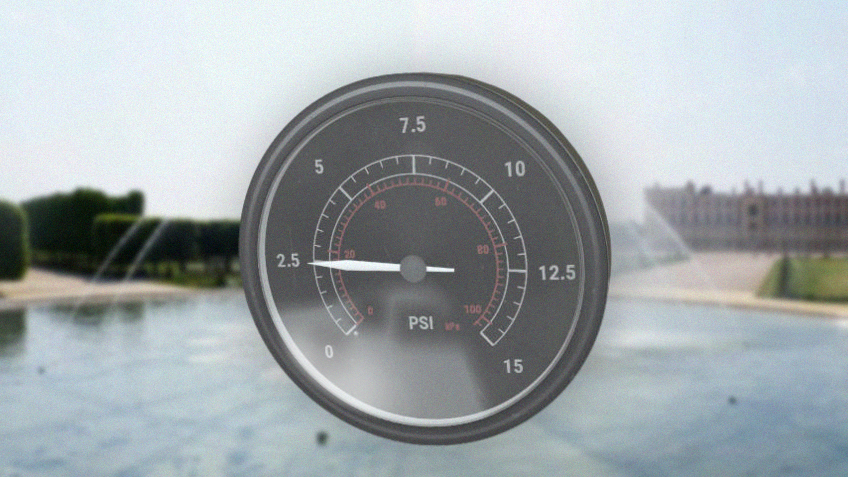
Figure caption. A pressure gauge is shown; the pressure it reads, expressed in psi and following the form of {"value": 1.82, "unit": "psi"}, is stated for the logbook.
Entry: {"value": 2.5, "unit": "psi"}
